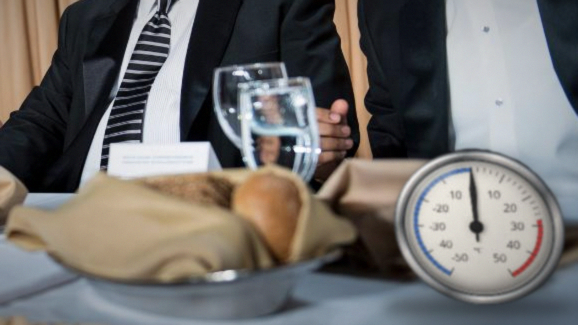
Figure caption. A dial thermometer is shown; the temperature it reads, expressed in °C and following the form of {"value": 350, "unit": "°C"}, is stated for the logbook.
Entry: {"value": 0, "unit": "°C"}
